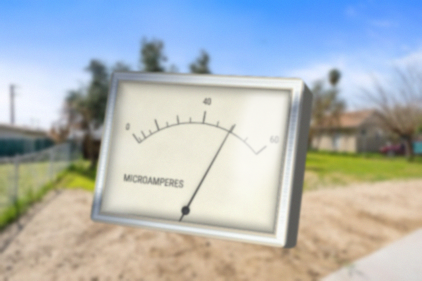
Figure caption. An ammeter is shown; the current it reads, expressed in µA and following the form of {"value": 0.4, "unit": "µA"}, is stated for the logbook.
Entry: {"value": 50, "unit": "µA"}
